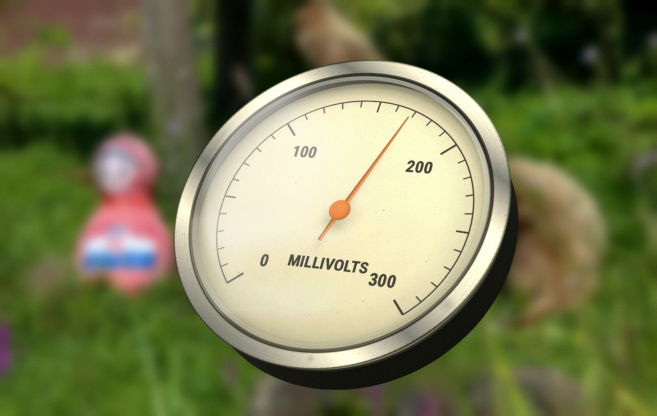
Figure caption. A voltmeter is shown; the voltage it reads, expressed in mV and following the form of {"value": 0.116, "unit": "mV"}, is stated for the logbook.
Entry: {"value": 170, "unit": "mV"}
